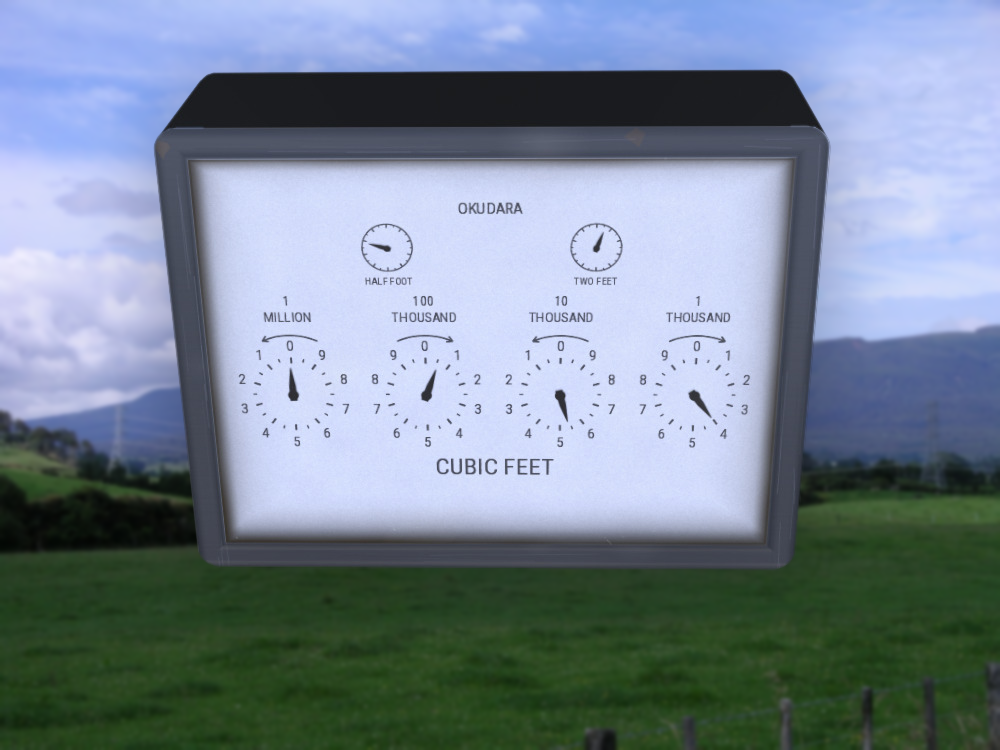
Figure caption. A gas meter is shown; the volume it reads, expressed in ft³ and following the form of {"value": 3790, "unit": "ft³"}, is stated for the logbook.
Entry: {"value": 5400, "unit": "ft³"}
